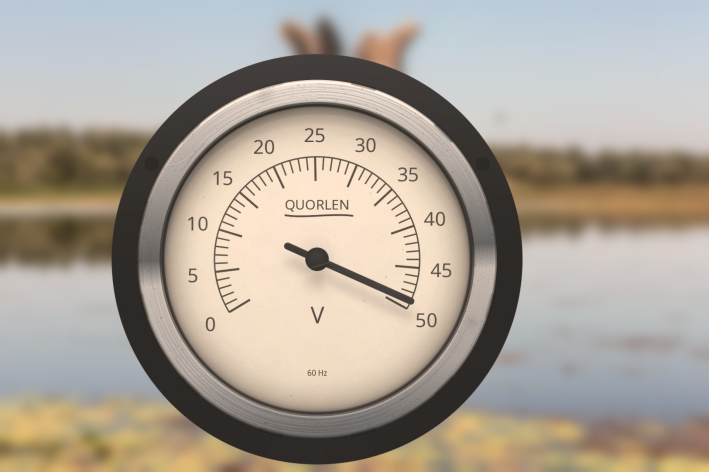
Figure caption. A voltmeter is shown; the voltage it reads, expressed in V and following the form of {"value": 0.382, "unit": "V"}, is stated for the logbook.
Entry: {"value": 49, "unit": "V"}
